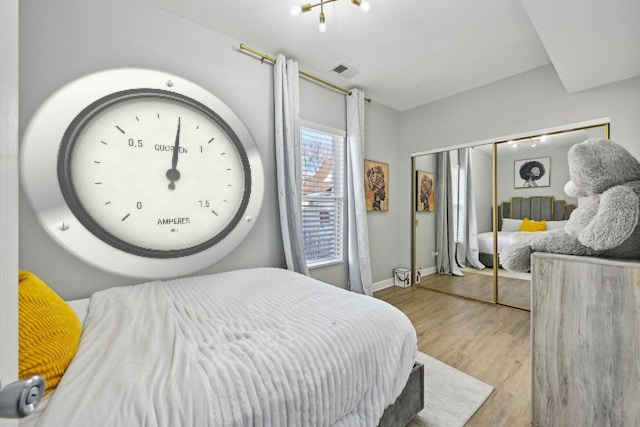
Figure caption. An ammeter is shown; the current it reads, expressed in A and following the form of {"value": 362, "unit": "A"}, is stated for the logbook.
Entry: {"value": 0.8, "unit": "A"}
